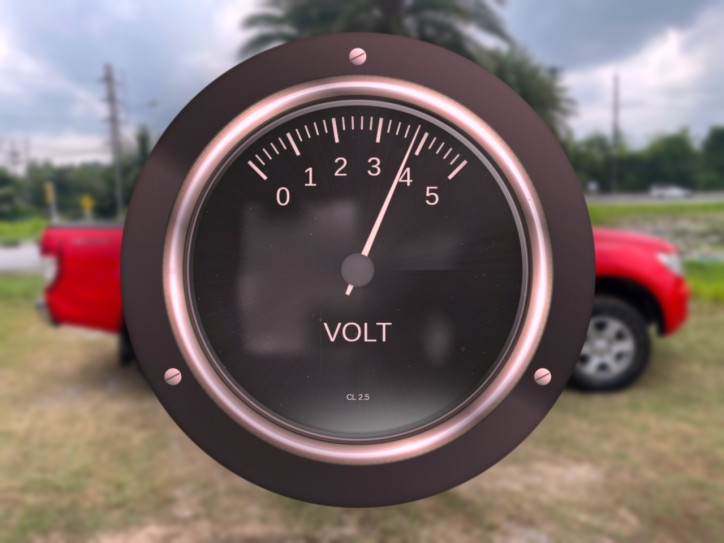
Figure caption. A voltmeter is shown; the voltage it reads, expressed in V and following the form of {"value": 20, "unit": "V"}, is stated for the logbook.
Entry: {"value": 3.8, "unit": "V"}
